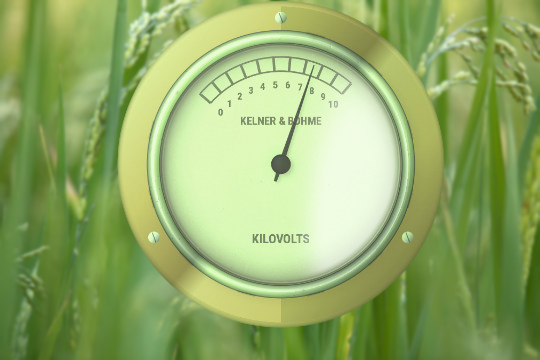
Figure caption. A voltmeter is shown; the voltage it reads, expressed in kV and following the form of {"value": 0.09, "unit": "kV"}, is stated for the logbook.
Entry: {"value": 7.5, "unit": "kV"}
